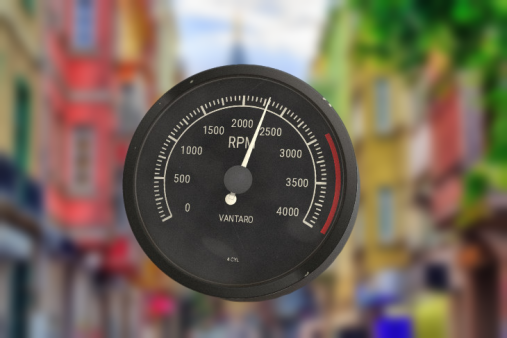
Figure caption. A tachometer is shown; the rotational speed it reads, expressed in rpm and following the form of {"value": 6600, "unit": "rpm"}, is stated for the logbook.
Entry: {"value": 2300, "unit": "rpm"}
